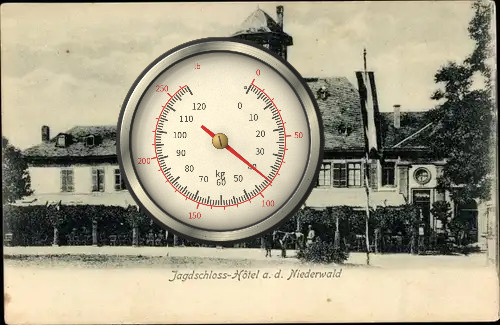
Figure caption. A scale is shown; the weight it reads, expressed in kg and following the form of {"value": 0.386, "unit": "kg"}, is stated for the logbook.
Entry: {"value": 40, "unit": "kg"}
